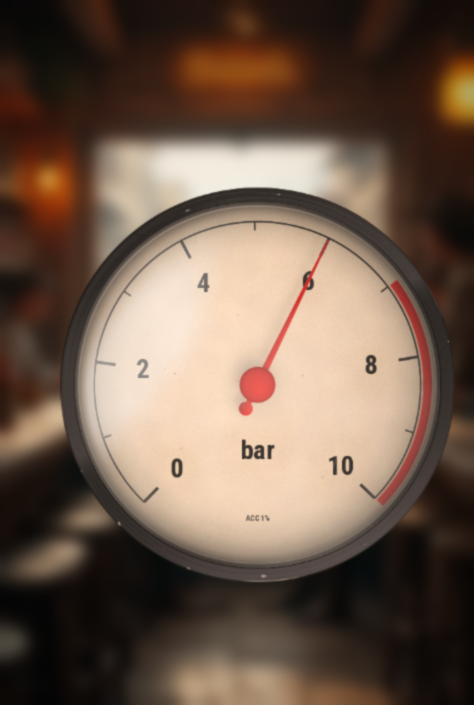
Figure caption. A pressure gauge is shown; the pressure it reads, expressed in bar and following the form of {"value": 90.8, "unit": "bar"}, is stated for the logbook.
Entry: {"value": 6, "unit": "bar"}
